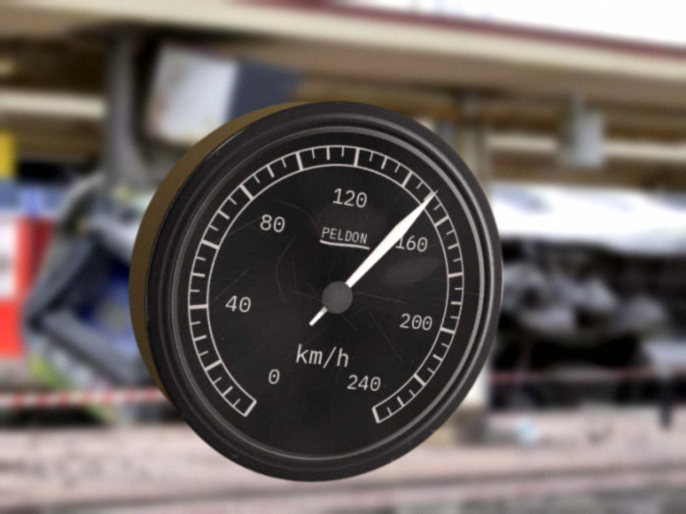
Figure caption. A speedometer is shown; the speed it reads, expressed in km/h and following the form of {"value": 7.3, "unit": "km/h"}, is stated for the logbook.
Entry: {"value": 150, "unit": "km/h"}
